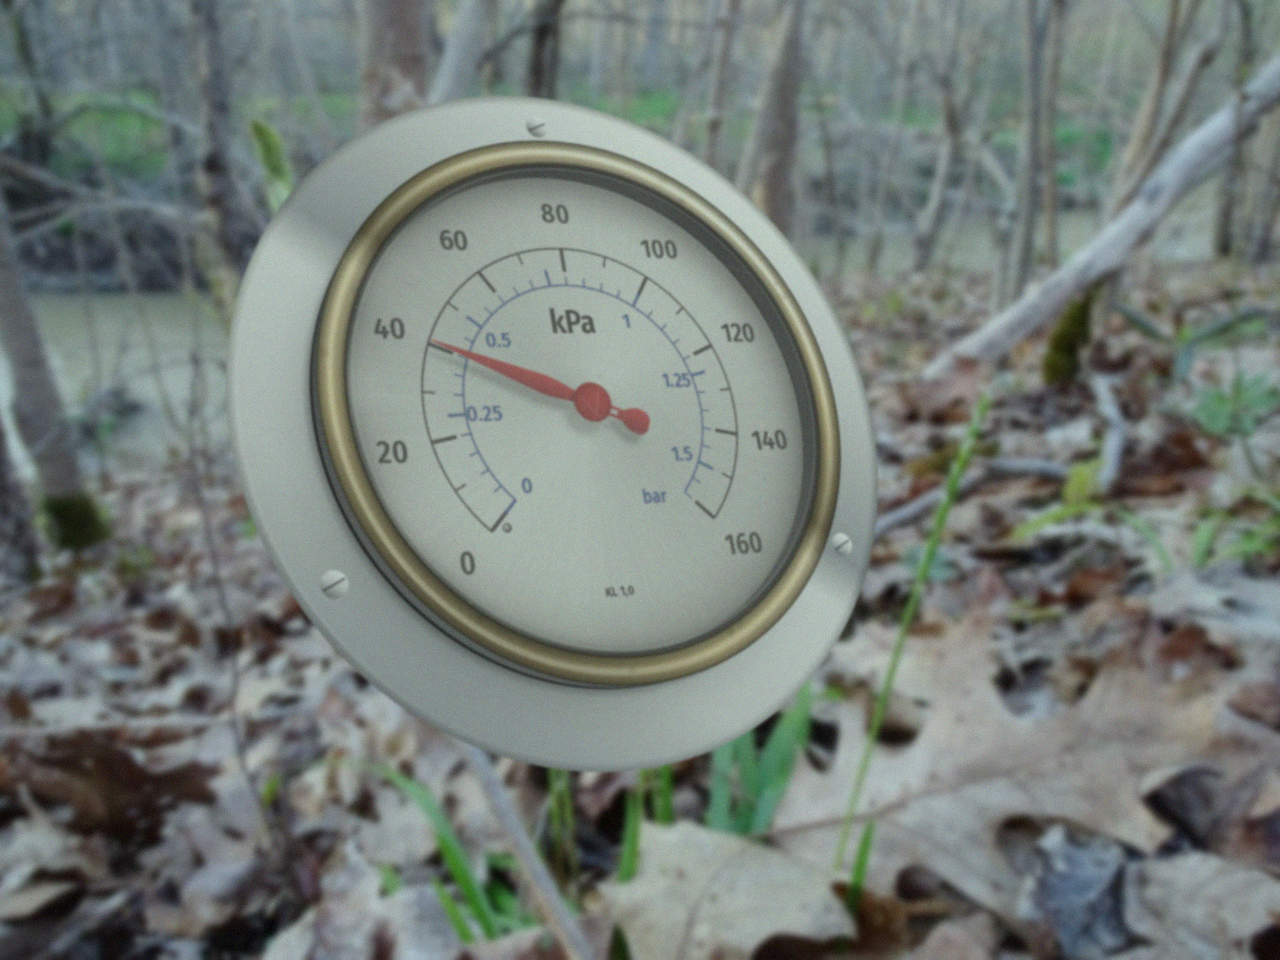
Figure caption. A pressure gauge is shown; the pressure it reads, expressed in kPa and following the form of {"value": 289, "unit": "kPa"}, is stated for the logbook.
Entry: {"value": 40, "unit": "kPa"}
